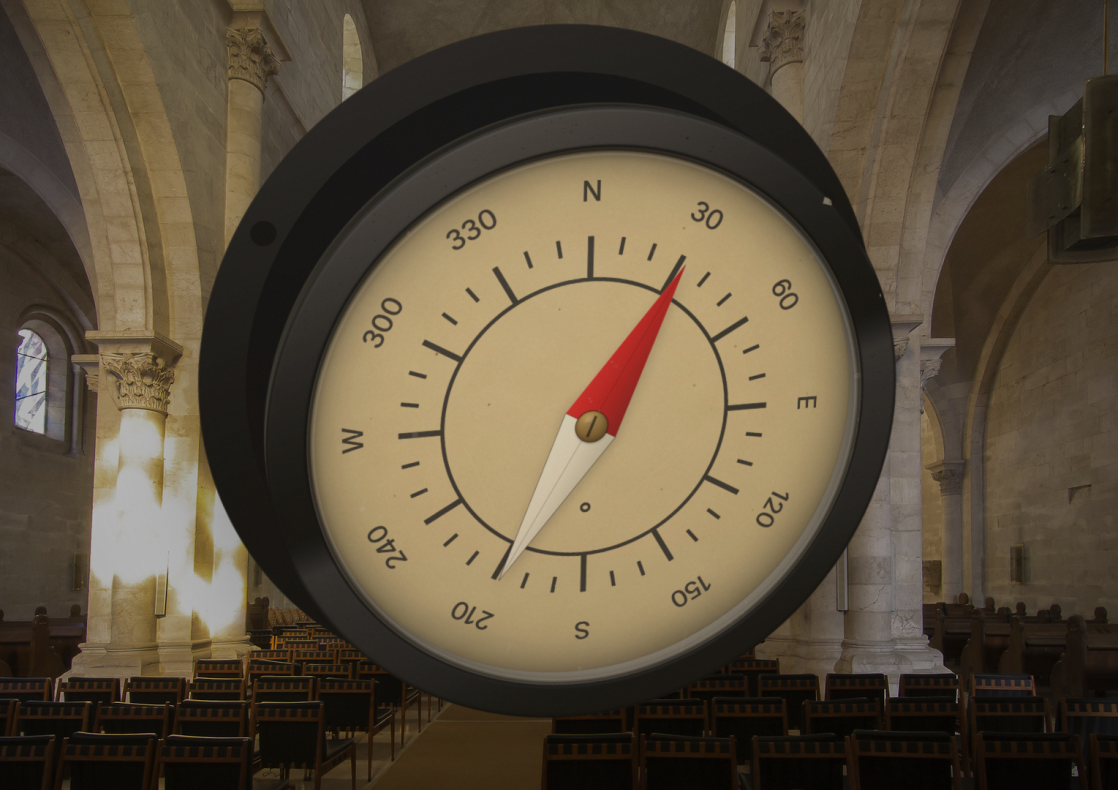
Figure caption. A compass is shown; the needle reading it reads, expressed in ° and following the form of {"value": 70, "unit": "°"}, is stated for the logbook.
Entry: {"value": 30, "unit": "°"}
